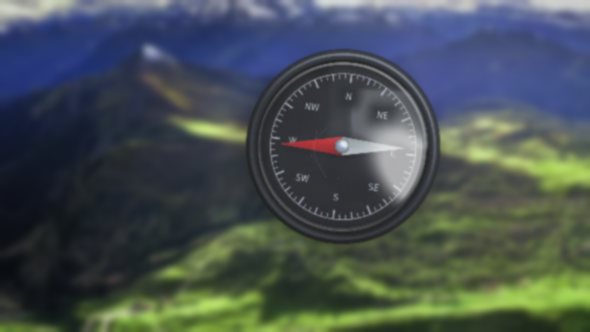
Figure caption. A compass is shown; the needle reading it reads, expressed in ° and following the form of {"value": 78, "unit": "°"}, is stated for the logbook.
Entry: {"value": 265, "unit": "°"}
